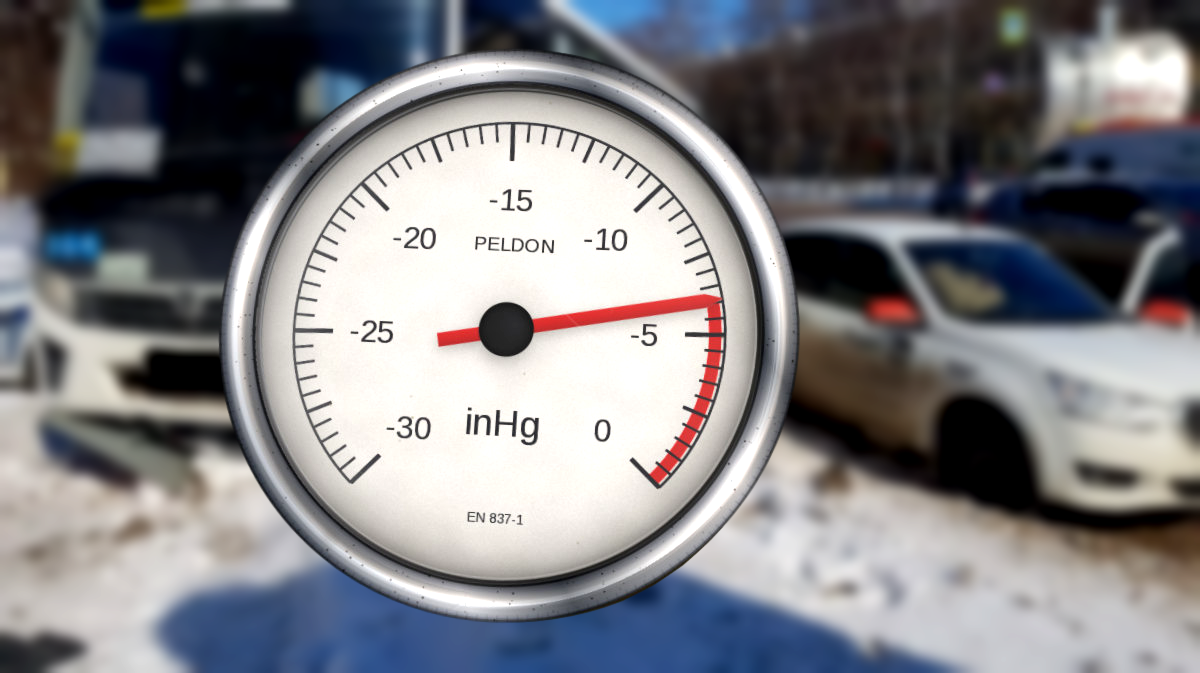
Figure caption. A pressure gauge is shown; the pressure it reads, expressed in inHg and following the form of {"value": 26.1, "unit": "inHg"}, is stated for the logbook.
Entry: {"value": -6, "unit": "inHg"}
